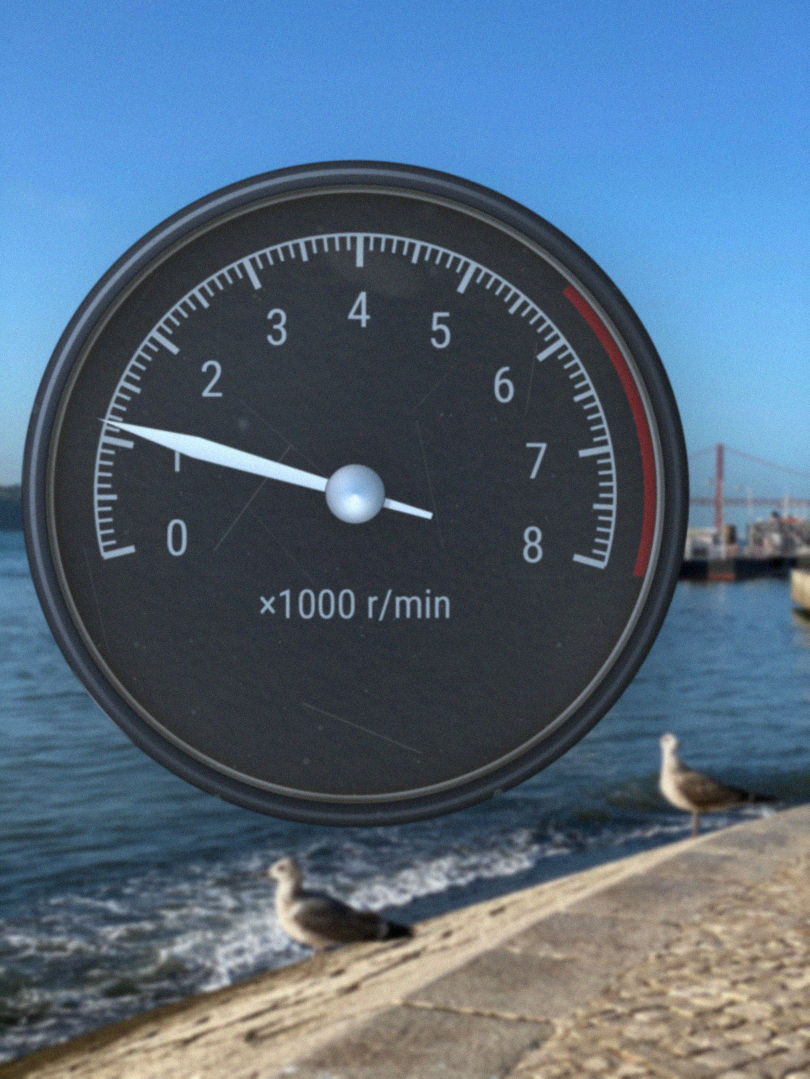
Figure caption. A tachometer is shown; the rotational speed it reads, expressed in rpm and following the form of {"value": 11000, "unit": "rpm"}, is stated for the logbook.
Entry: {"value": 1150, "unit": "rpm"}
